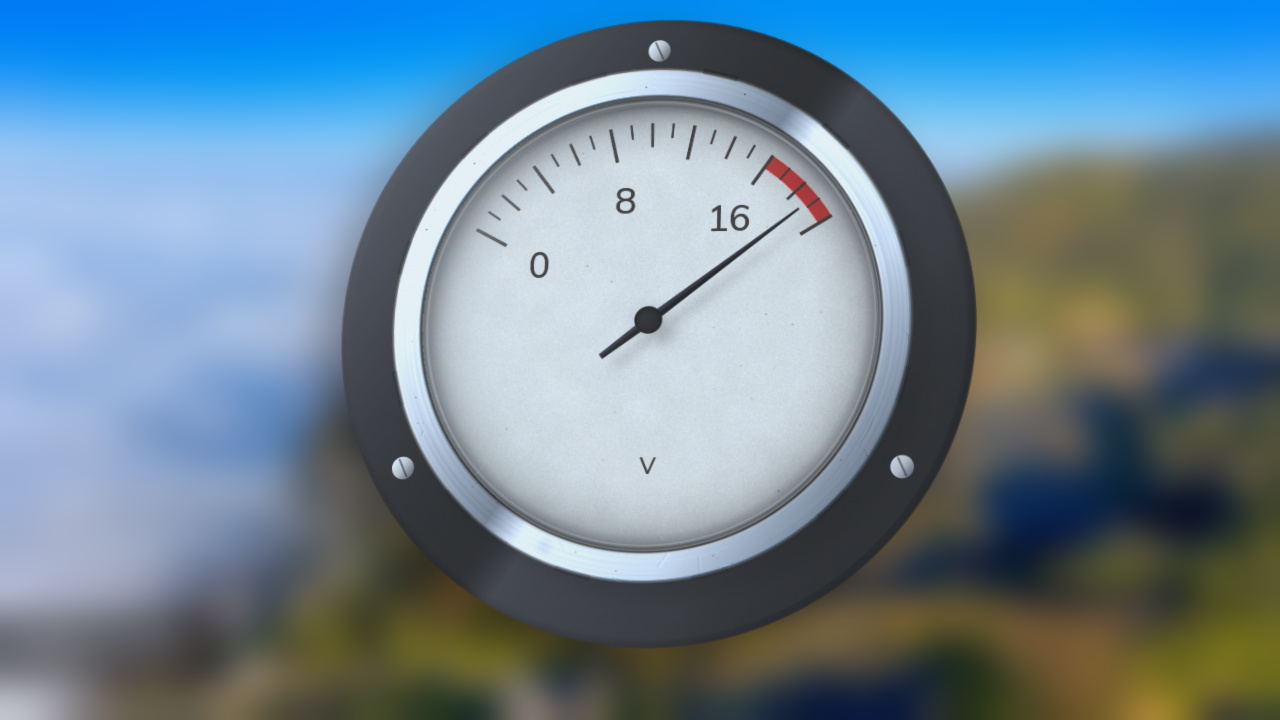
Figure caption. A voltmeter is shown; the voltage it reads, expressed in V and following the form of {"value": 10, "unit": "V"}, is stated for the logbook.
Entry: {"value": 19, "unit": "V"}
